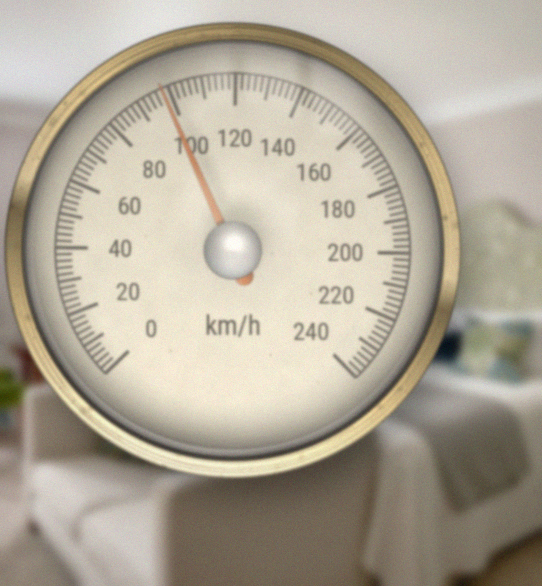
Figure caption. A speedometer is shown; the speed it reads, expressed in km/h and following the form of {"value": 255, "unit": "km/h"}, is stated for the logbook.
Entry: {"value": 98, "unit": "km/h"}
